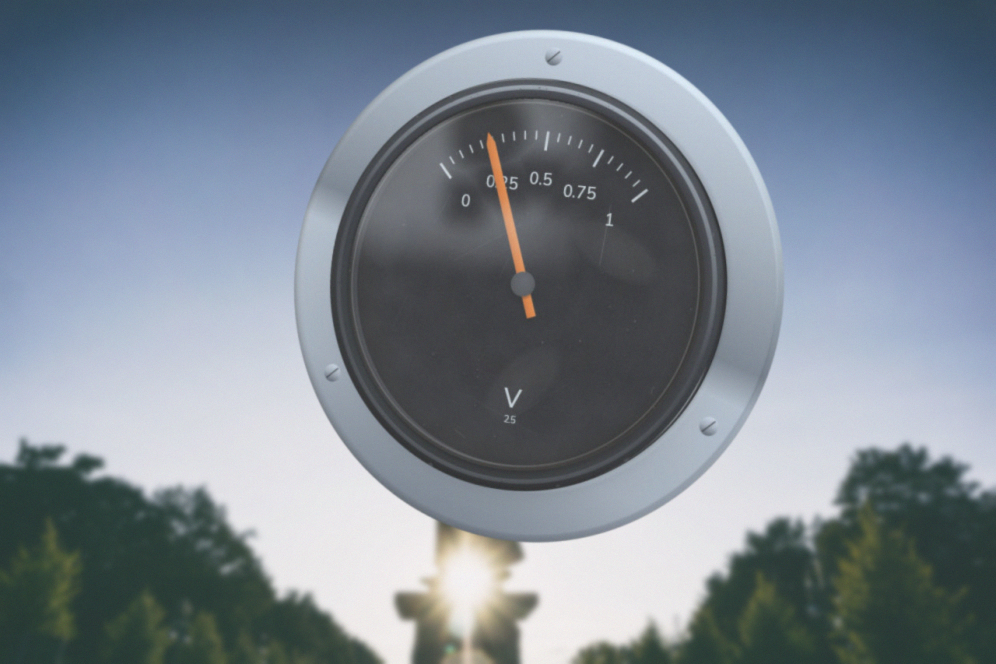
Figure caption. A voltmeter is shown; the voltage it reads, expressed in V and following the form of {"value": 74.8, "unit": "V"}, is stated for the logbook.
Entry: {"value": 0.25, "unit": "V"}
